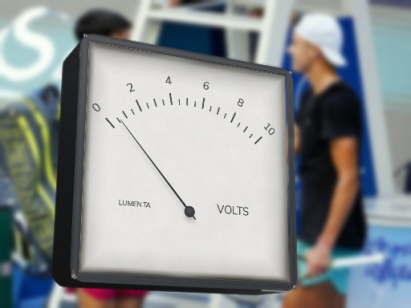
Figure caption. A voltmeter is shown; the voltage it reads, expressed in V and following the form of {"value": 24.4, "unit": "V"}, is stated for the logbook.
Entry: {"value": 0.5, "unit": "V"}
